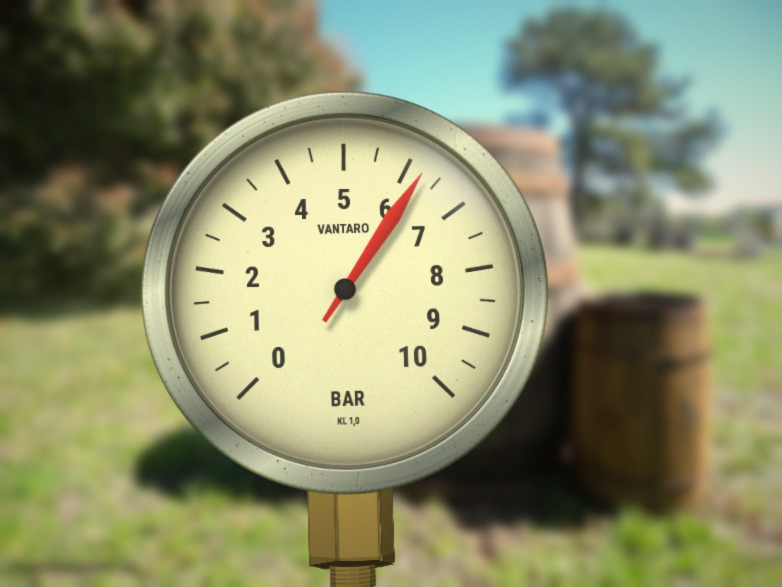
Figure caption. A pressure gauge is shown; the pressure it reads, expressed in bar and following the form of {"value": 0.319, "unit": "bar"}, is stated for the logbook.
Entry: {"value": 6.25, "unit": "bar"}
